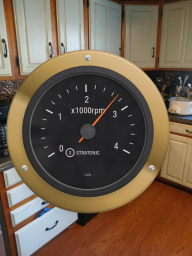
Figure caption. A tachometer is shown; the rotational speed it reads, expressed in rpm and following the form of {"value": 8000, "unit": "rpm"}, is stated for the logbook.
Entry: {"value": 2700, "unit": "rpm"}
